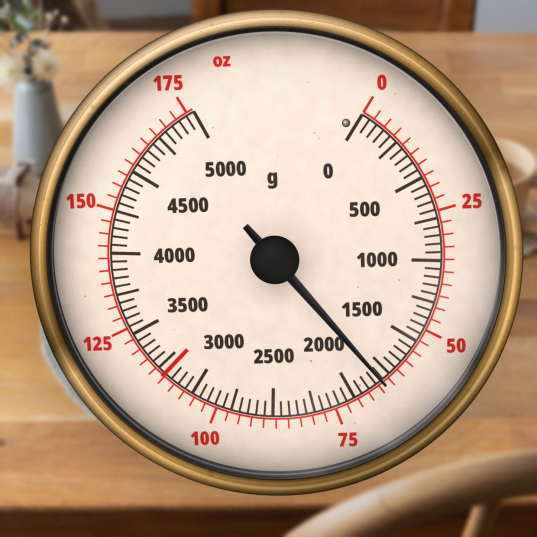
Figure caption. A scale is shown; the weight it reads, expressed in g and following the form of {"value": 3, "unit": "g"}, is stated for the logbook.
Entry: {"value": 1800, "unit": "g"}
